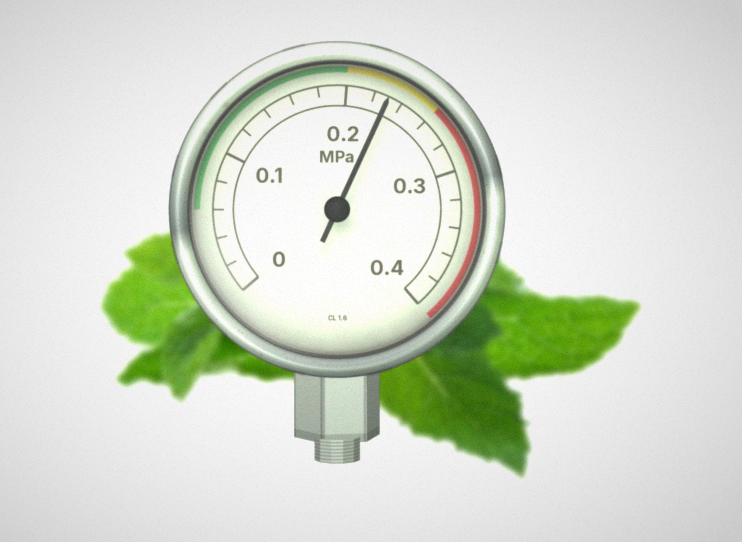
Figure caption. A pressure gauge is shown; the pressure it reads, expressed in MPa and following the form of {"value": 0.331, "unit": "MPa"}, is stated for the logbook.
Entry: {"value": 0.23, "unit": "MPa"}
